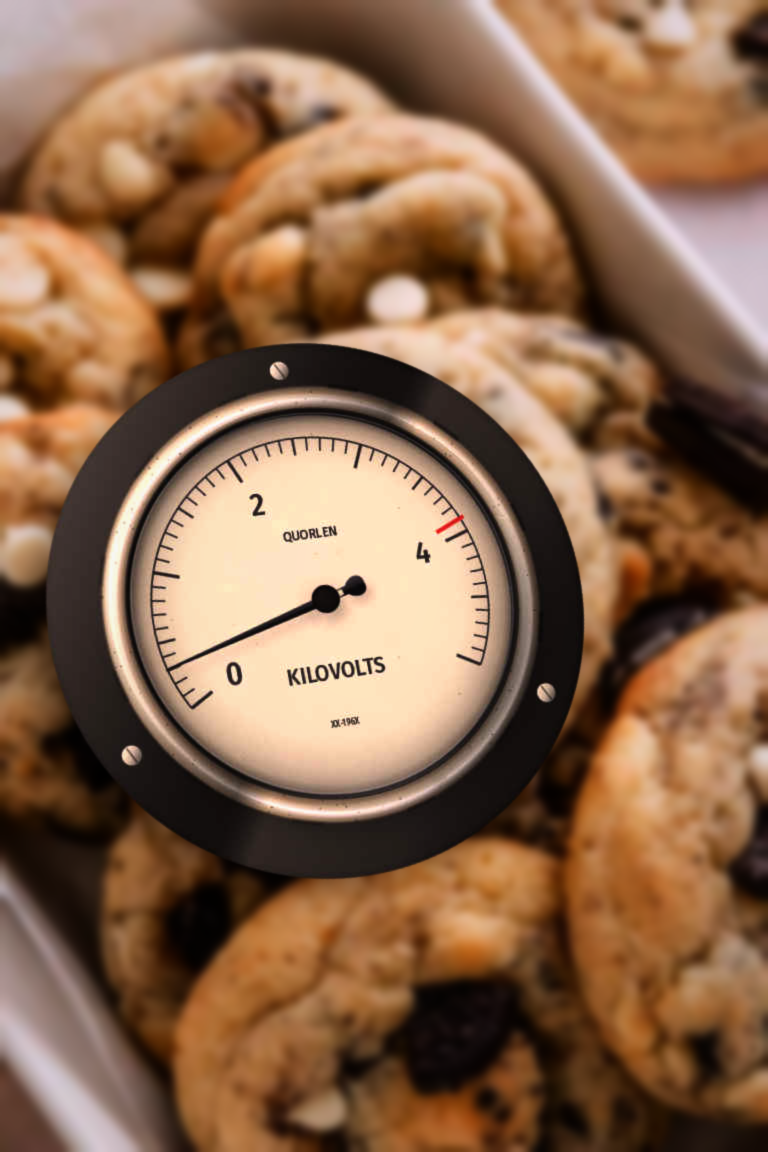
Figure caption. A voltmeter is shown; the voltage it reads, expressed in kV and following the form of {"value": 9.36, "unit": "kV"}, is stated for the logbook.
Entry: {"value": 0.3, "unit": "kV"}
